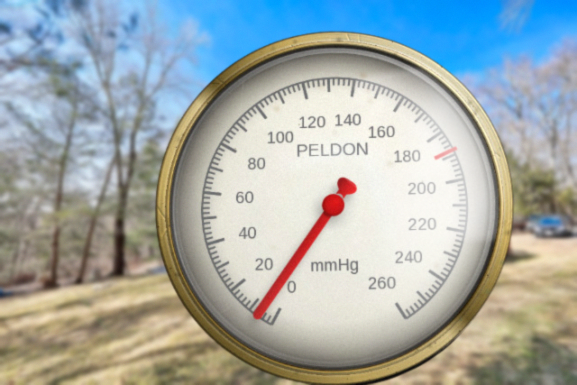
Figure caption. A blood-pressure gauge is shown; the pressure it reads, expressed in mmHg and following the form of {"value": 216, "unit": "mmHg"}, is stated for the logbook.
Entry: {"value": 6, "unit": "mmHg"}
